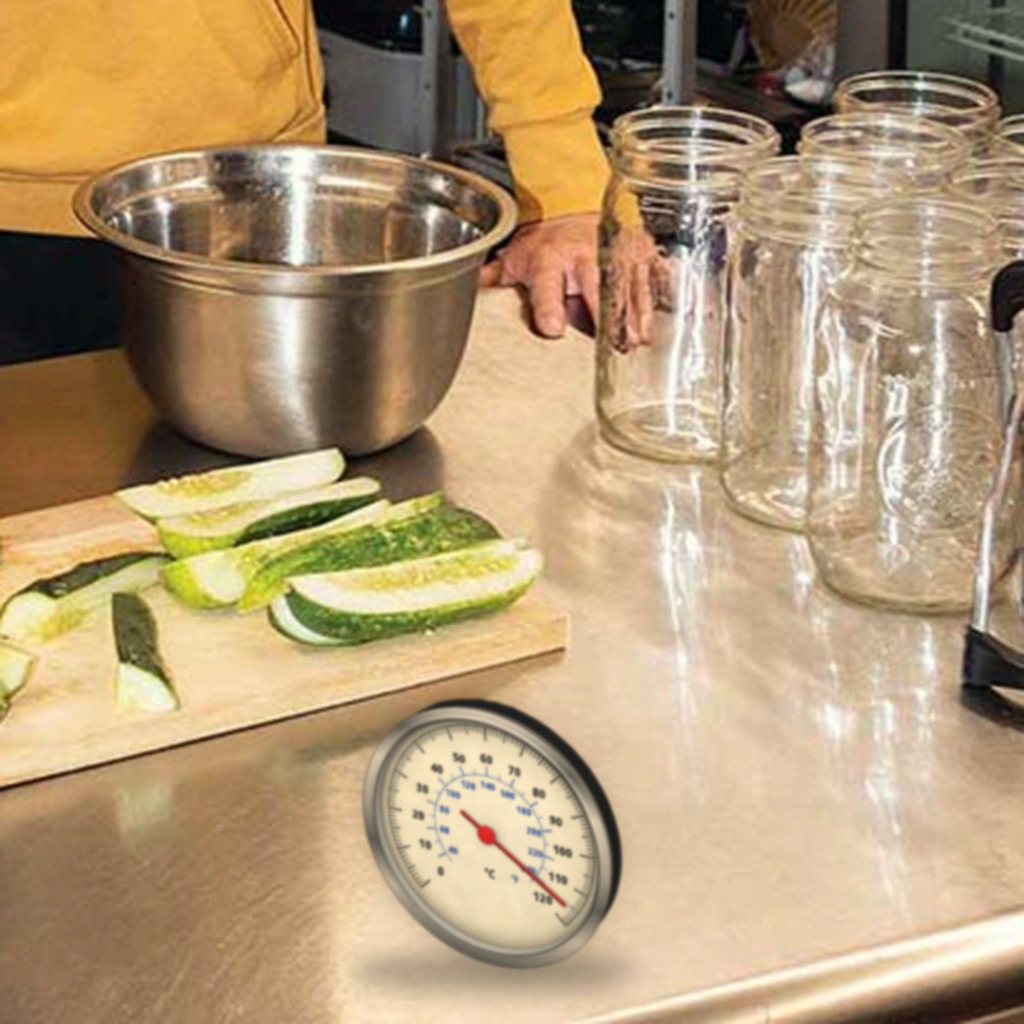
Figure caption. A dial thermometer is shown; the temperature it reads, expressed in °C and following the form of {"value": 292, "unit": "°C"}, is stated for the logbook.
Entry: {"value": 115, "unit": "°C"}
